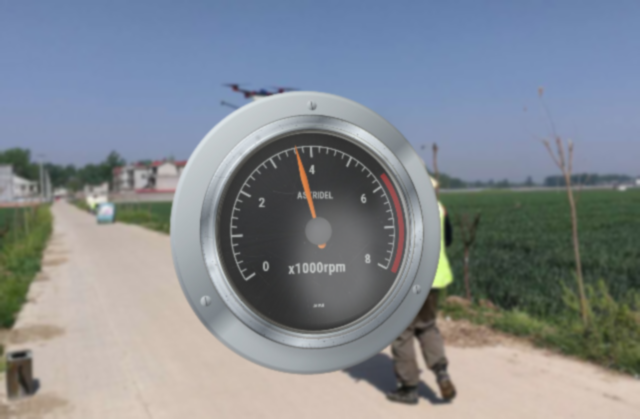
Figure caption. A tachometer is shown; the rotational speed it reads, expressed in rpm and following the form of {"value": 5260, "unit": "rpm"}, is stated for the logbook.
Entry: {"value": 3600, "unit": "rpm"}
